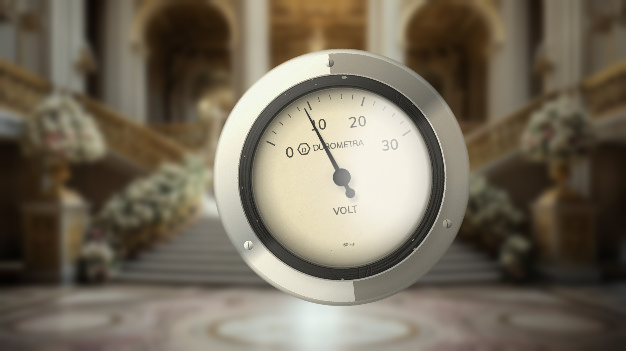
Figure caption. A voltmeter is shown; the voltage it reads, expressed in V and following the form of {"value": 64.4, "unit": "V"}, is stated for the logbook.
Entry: {"value": 9, "unit": "V"}
